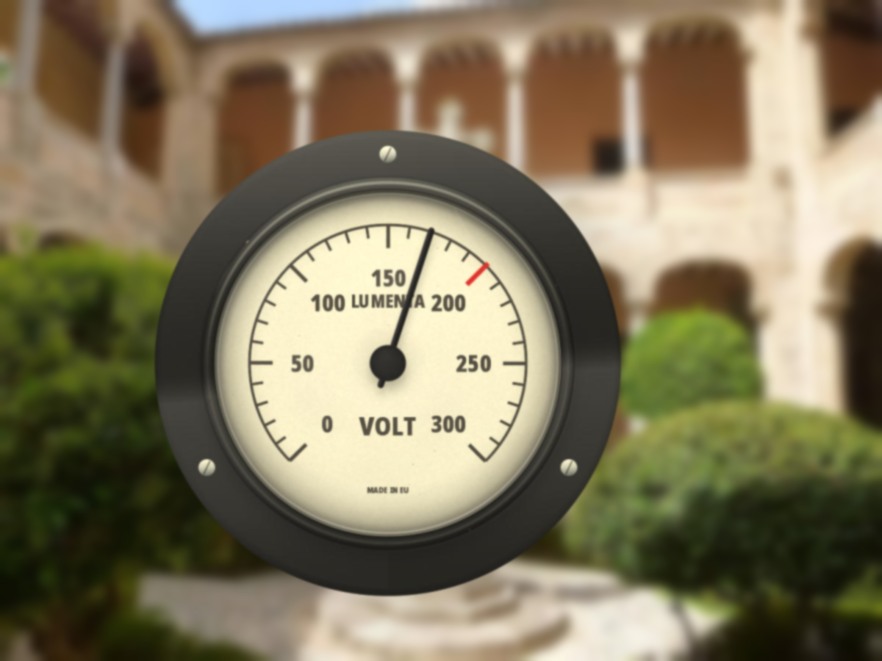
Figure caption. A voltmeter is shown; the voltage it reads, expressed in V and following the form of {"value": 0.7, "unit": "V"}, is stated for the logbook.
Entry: {"value": 170, "unit": "V"}
